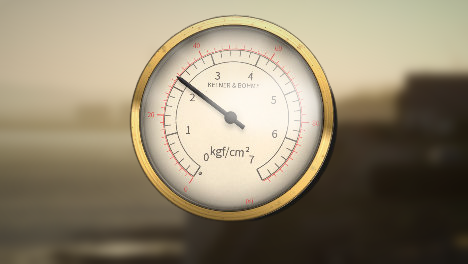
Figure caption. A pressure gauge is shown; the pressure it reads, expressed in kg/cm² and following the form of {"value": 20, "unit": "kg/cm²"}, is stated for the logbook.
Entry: {"value": 2.2, "unit": "kg/cm²"}
